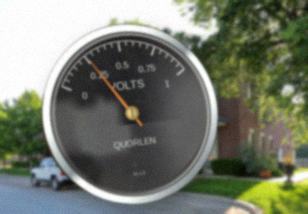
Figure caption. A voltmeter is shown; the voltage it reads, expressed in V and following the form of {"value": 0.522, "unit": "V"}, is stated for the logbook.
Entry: {"value": 0.25, "unit": "V"}
